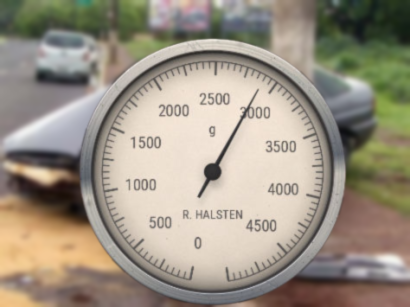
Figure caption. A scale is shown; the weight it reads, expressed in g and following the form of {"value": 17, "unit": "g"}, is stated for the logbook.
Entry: {"value": 2900, "unit": "g"}
